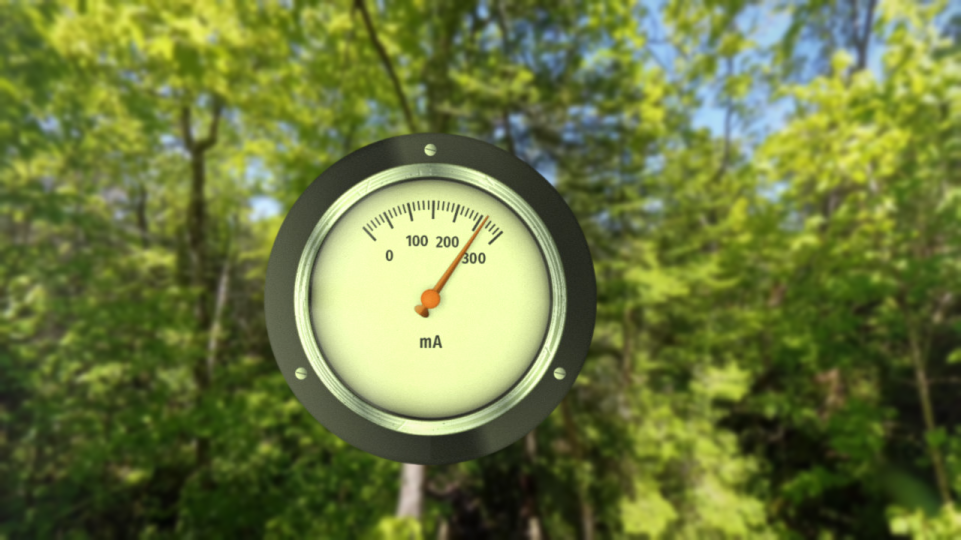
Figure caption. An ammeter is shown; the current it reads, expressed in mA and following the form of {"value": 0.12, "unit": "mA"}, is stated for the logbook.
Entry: {"value": 260, "unit": "mA"}
